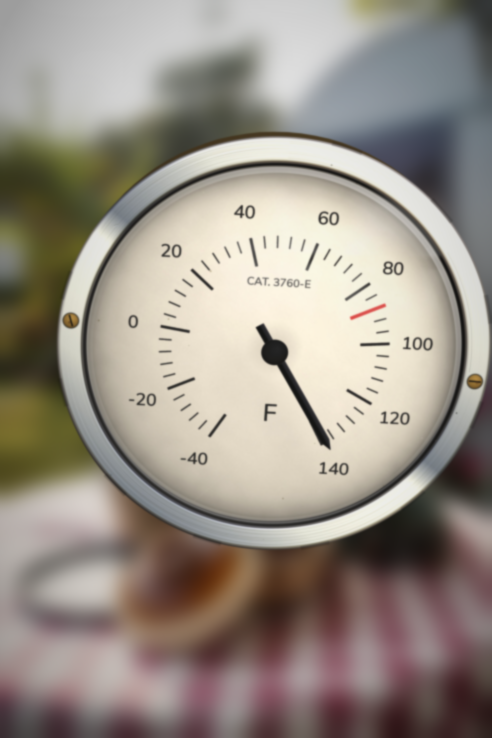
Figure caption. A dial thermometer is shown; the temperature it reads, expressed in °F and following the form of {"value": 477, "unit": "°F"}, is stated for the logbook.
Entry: {"value": 138, "unit": "°F"}
